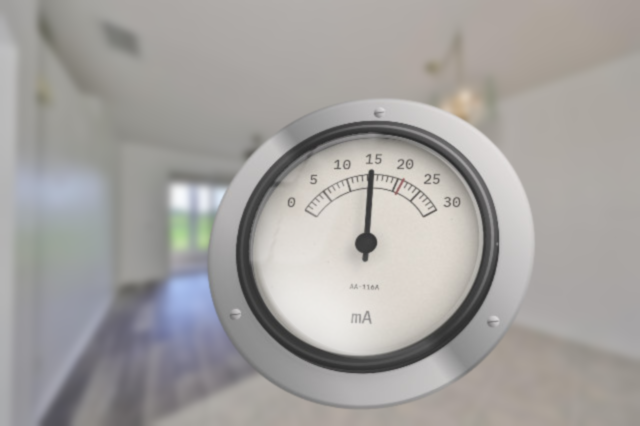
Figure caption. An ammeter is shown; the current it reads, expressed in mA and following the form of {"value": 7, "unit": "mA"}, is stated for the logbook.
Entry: {"value": 15, "unit": "mA"}
